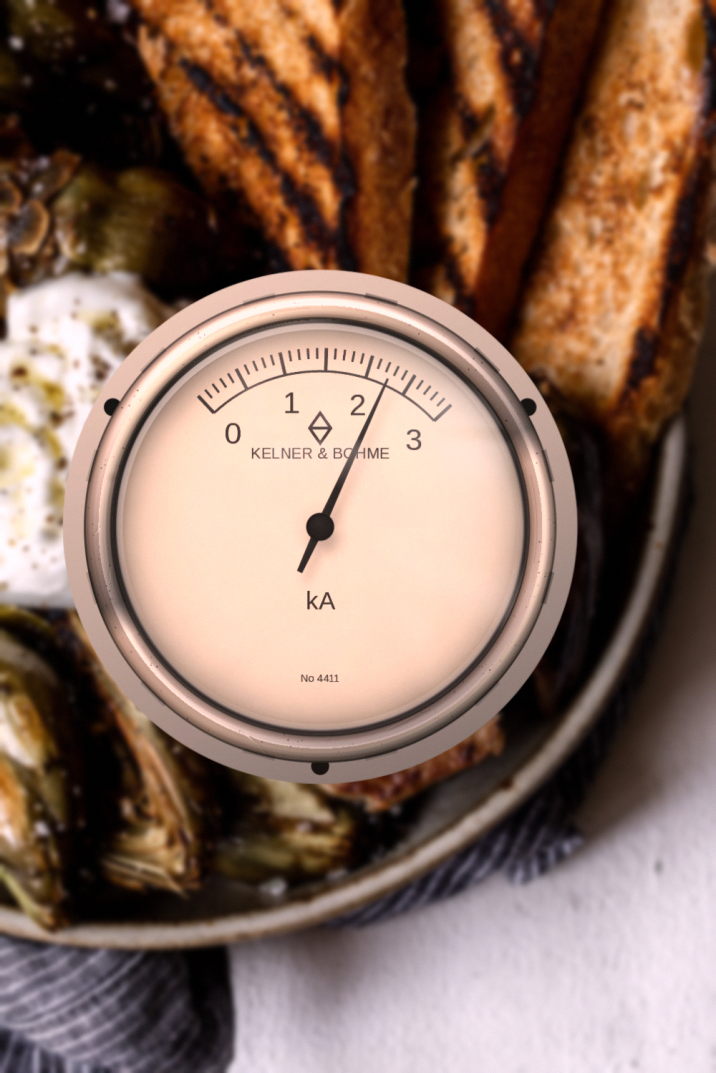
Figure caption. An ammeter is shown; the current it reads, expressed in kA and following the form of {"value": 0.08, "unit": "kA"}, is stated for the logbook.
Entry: {"value": 2.25, "unit": "kA"}
